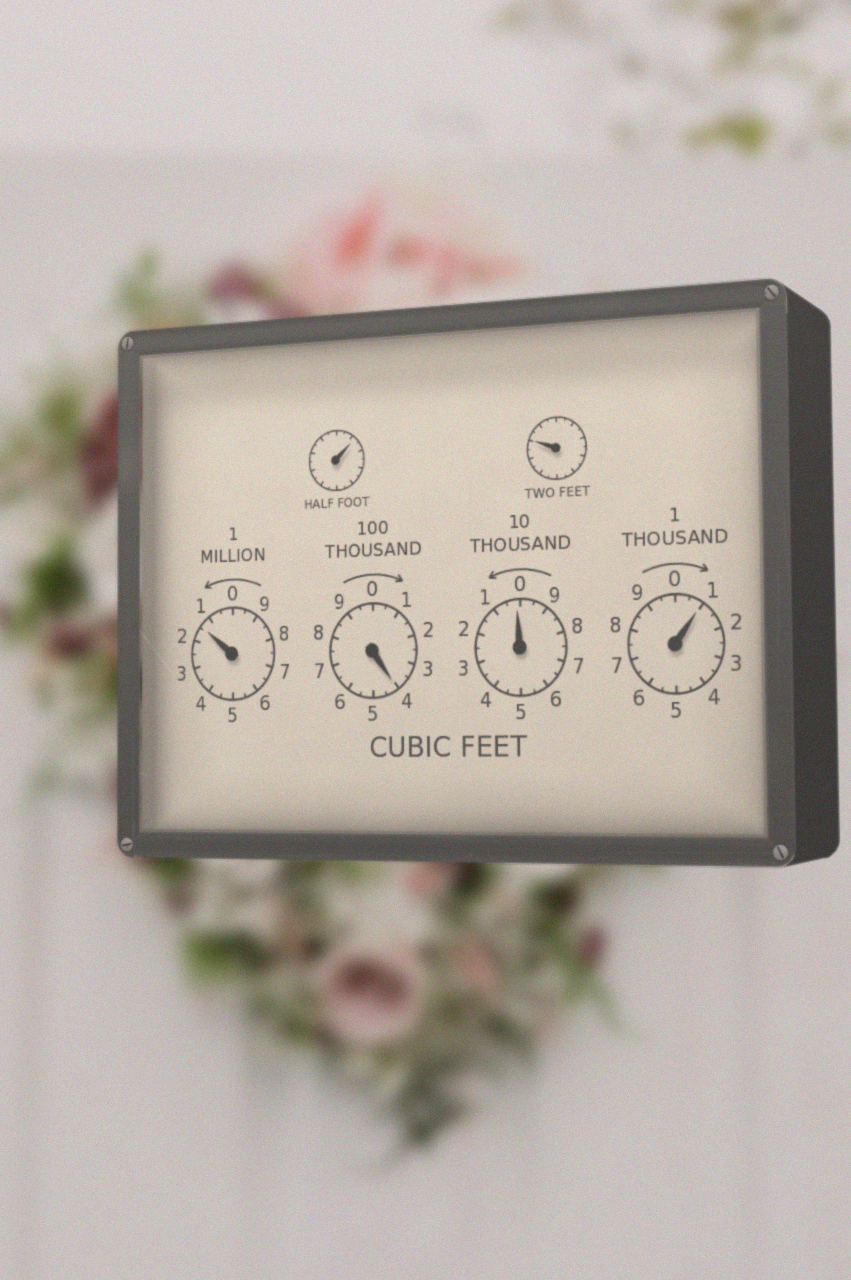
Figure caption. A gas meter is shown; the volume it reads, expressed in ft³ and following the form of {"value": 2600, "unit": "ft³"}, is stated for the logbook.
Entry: {"value": 140100, "unit": "ft³"}
